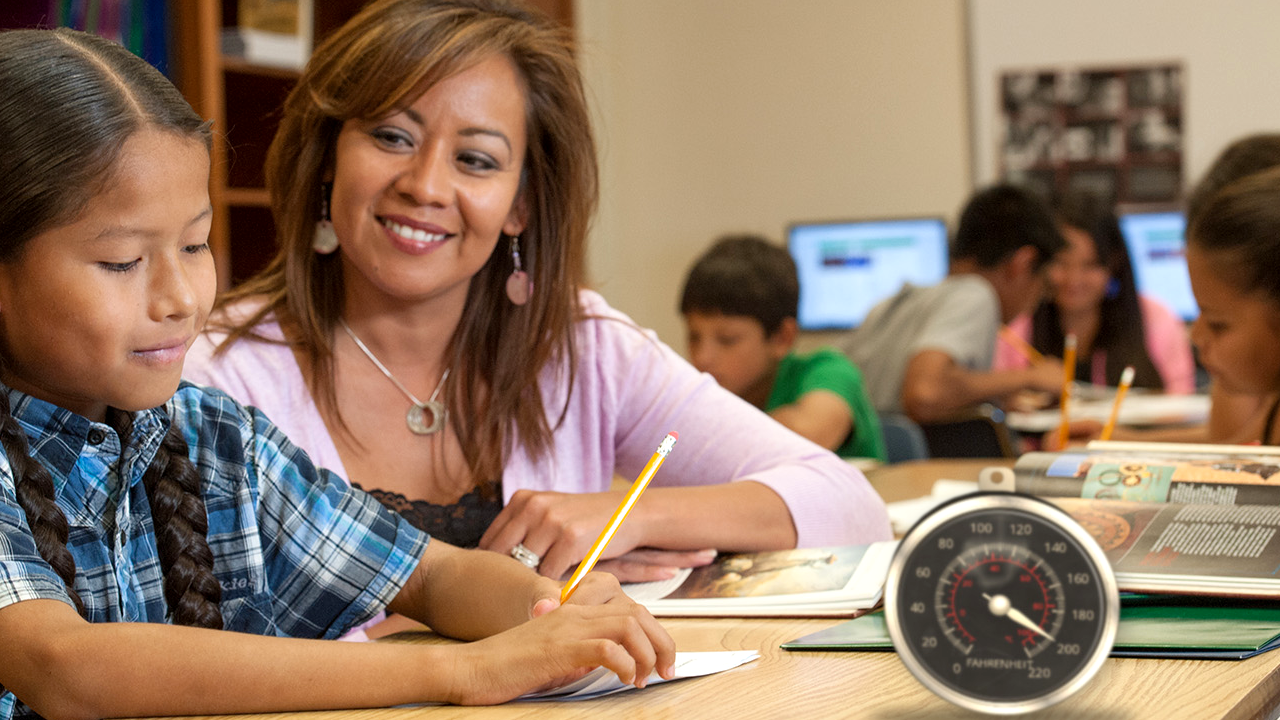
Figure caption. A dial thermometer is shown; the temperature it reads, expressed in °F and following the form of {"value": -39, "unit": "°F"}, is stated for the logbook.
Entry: {"value": 200, "unit": "°F"}
